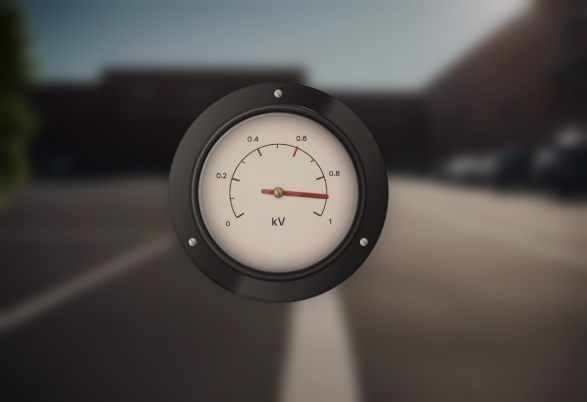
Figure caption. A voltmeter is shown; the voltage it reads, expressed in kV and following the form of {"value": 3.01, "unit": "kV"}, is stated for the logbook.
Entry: {"value": 0.9, "unit": "kV"}
